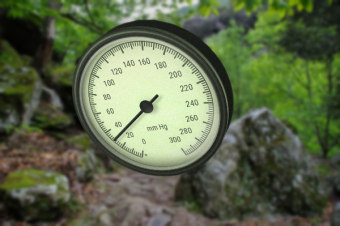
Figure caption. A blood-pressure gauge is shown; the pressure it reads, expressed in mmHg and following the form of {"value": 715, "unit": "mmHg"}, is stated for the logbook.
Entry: {"value": 30, "unit": "mmHg"}
